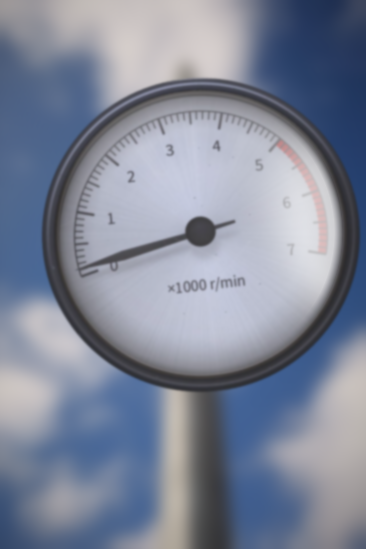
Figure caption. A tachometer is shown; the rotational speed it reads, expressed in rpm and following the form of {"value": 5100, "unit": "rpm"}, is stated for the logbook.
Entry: {"value": 100, "unit": "rpm"}
